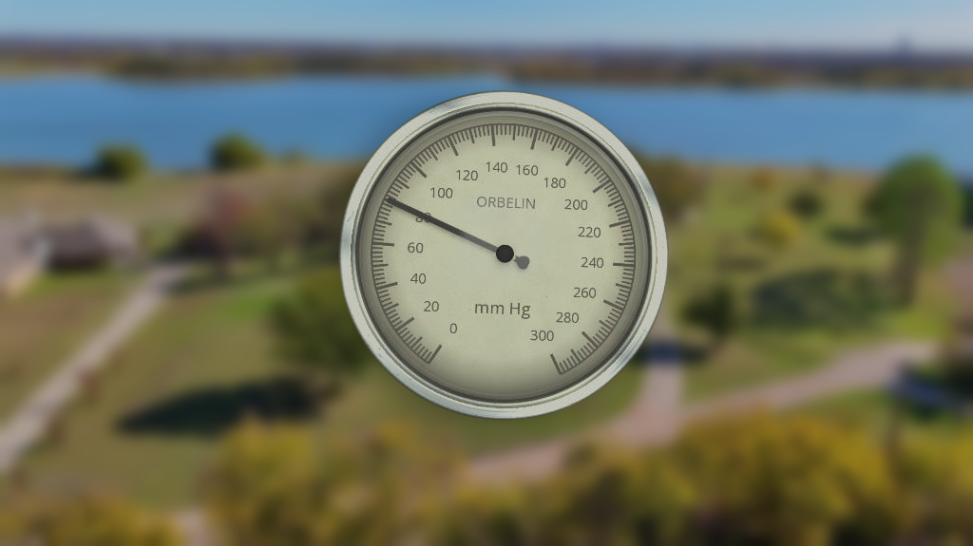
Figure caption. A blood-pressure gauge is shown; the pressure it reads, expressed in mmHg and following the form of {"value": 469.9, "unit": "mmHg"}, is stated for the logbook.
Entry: {"value": 80, "unit": "mmHg"}
